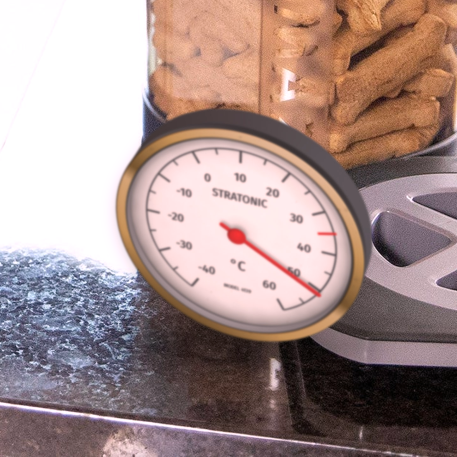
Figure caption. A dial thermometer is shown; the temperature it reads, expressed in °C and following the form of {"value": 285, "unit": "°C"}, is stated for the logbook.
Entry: {"value": 50, "unit": "°C"}
